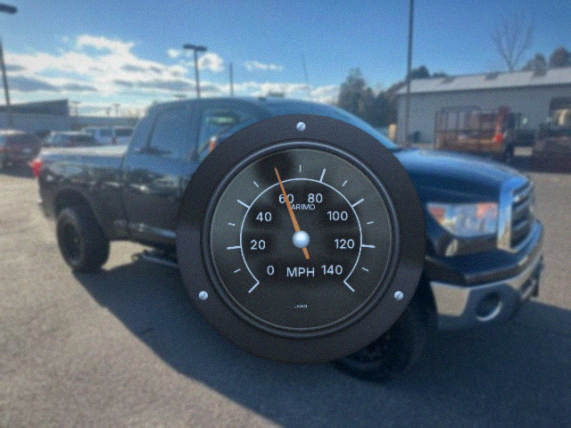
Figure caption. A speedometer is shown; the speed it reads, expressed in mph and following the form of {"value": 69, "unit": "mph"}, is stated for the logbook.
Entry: {"value": 60, "unit": "mph"}
